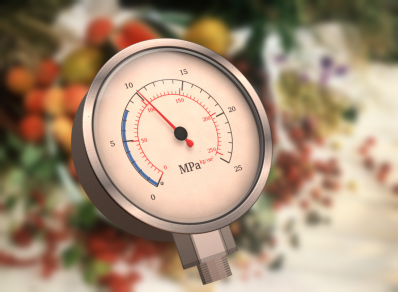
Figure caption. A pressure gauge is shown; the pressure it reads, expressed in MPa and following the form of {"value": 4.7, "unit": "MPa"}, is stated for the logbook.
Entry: {"value": 10, "unit": "MPa"}
